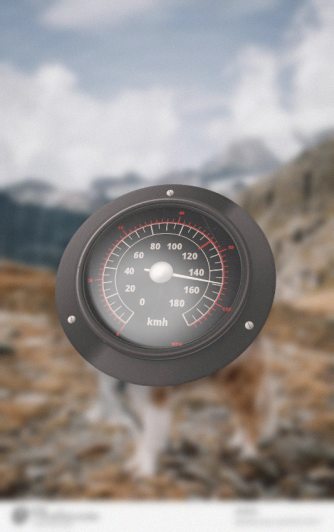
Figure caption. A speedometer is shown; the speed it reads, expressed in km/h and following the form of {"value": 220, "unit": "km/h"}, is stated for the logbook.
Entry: {"value": 150, "unit": "km/h"}
